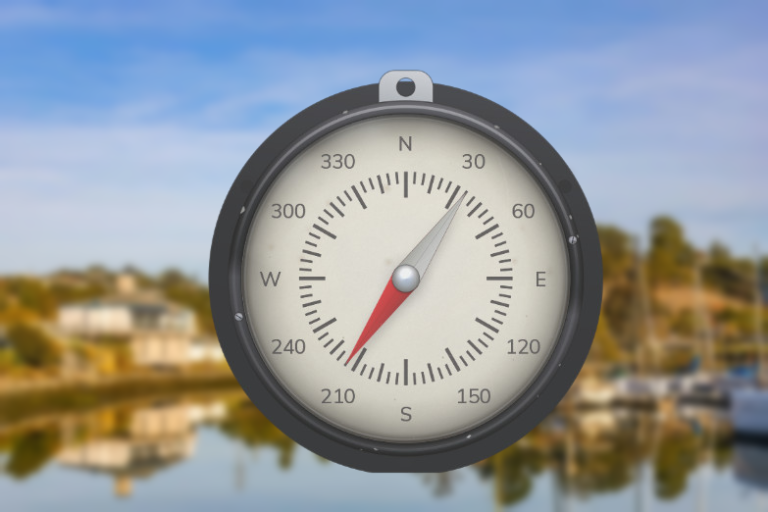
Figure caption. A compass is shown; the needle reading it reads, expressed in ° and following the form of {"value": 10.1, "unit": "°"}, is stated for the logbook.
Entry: {"value": 215, "unit": "°"}
